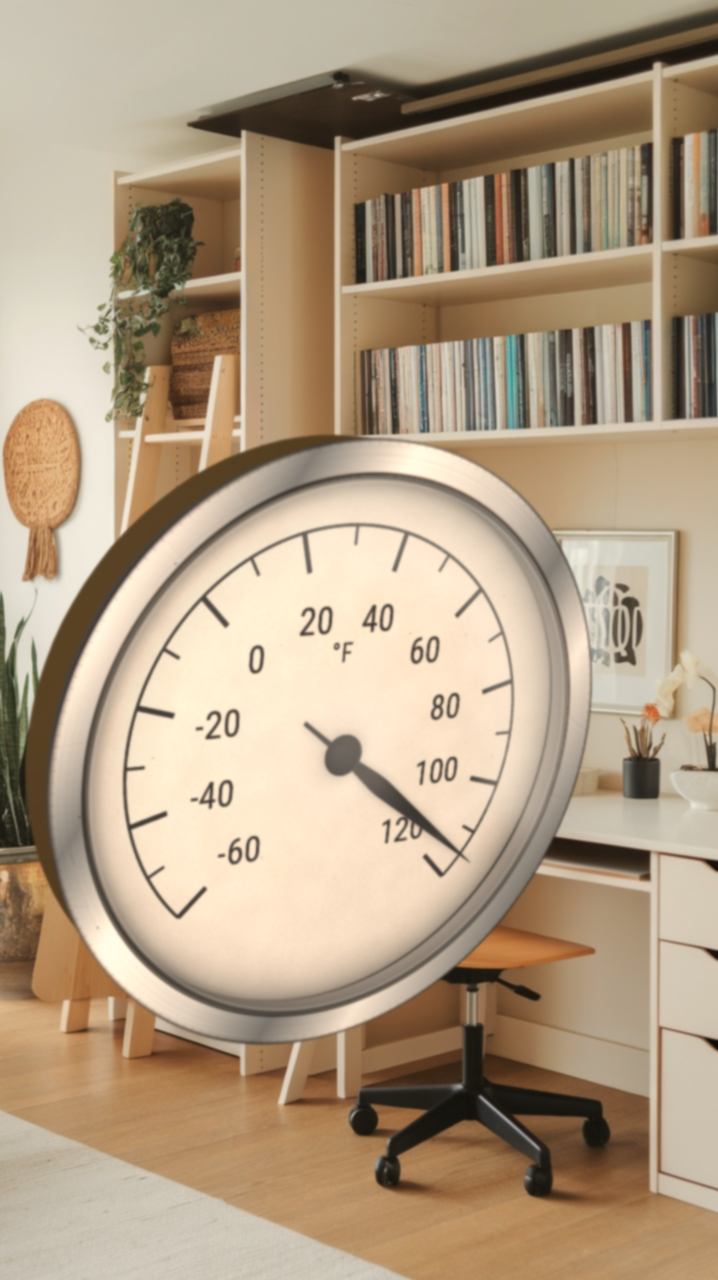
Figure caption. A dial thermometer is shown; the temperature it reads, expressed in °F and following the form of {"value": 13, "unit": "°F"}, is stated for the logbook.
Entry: {"value": 115, "unit": "°F"}
